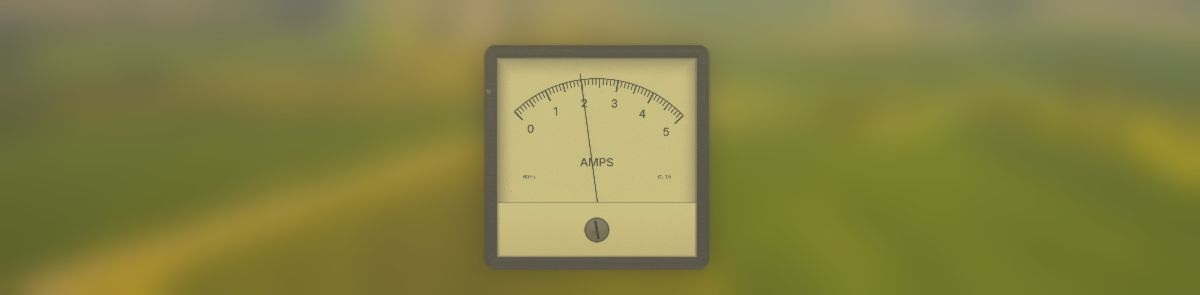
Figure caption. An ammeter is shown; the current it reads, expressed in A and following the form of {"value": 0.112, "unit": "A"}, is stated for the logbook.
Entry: {"value": 2, "unit": "A"}
